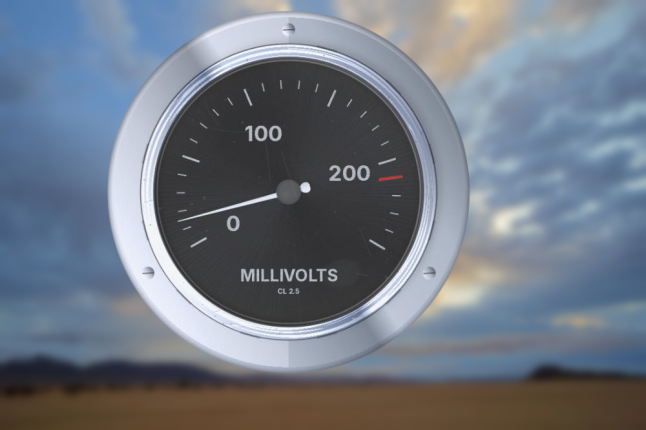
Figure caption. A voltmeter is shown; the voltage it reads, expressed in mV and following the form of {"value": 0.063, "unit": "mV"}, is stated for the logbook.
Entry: {"value": 15, "unit": "mV"}
